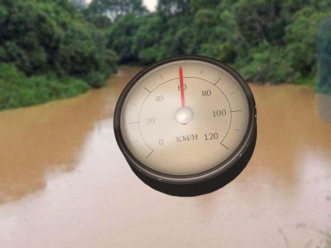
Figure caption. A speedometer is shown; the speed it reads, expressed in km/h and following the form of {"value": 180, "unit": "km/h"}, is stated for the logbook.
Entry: {"value": 60, "unit": "km/h"}
